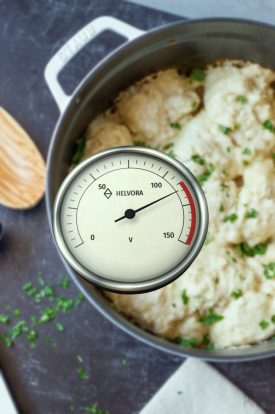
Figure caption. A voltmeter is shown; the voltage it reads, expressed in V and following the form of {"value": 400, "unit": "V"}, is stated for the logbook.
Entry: {"value": 115, "unit": "V"}
